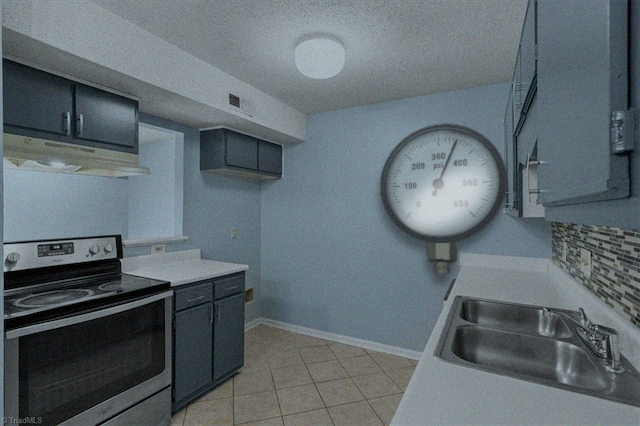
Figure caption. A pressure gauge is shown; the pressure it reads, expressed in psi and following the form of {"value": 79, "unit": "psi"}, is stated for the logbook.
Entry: {"value": 350, "unit": "psi"}
